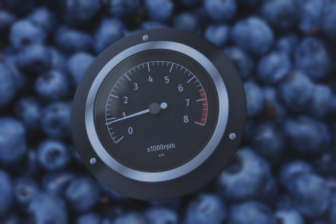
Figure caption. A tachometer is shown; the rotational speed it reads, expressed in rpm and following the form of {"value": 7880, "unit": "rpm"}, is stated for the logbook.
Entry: {"value": 800, "unit": "rpm"}
